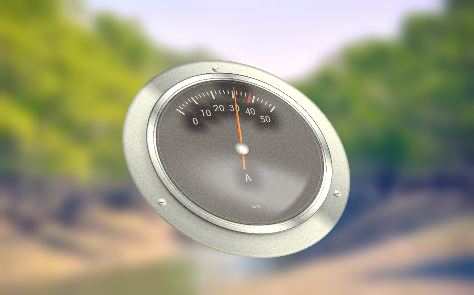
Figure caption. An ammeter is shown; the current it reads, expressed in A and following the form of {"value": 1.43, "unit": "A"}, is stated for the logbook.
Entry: {"value": 30, "unit": "A"}
